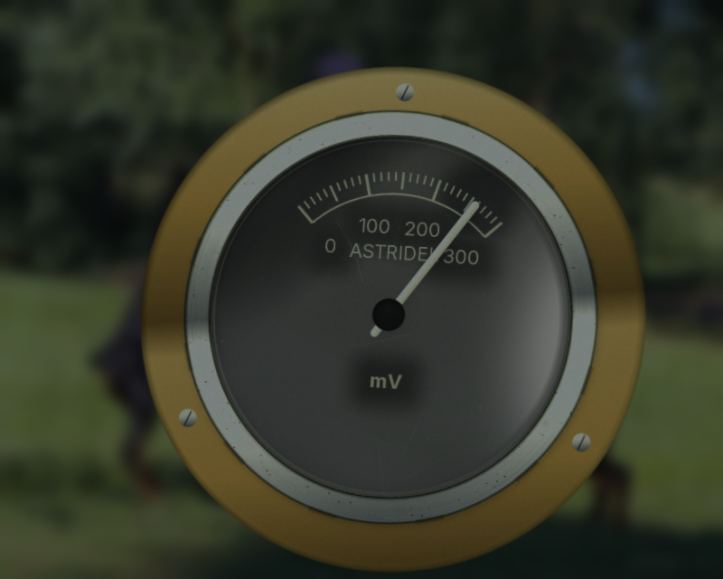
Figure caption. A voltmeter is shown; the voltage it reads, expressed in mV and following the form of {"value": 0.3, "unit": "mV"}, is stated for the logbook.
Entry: {"value": 260, "unit": "mV"}
